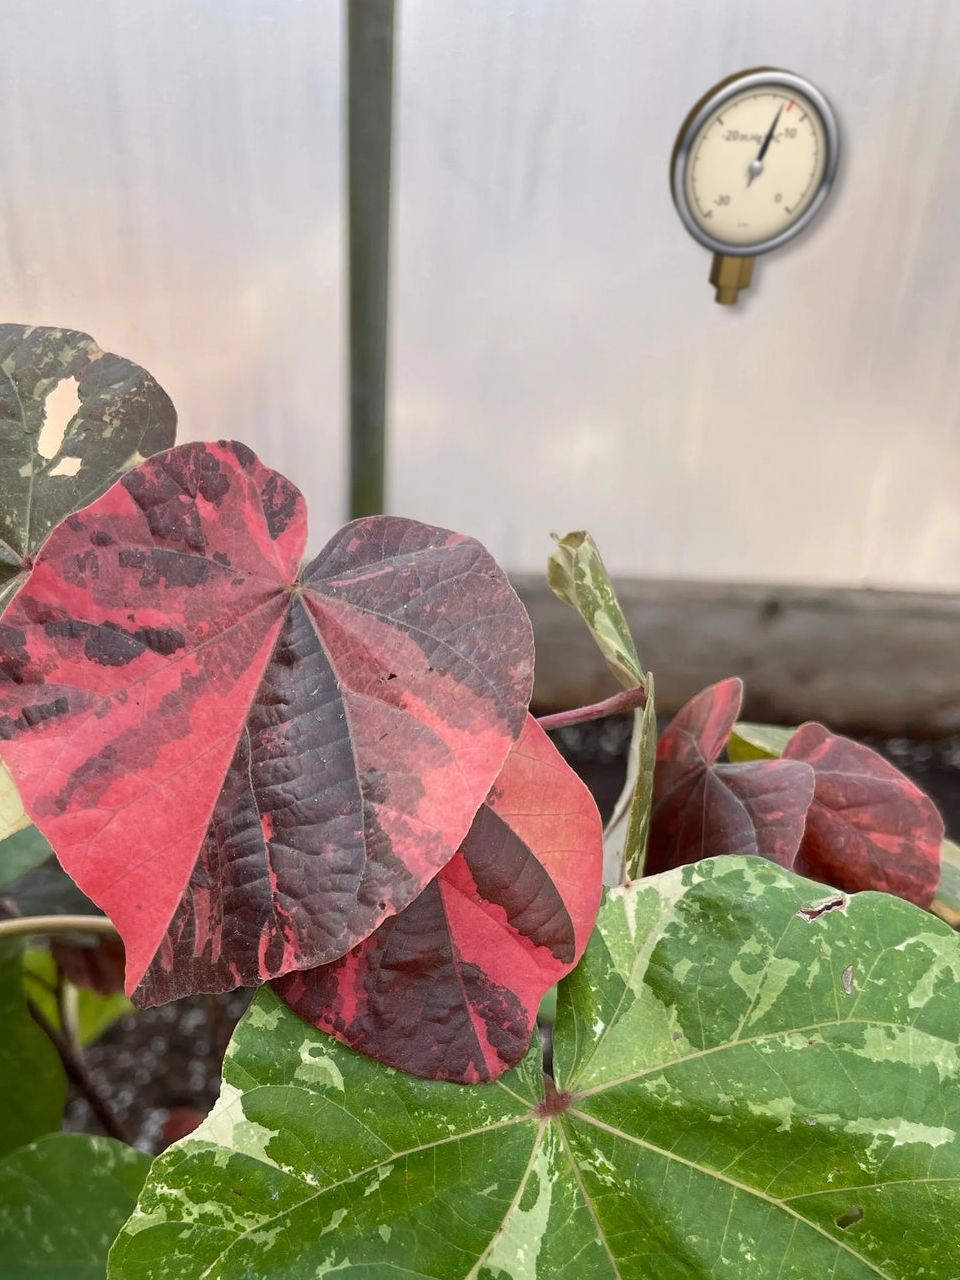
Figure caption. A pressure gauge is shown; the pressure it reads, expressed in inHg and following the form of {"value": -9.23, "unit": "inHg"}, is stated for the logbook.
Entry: {"value": -13, "unit": "inHg"}
